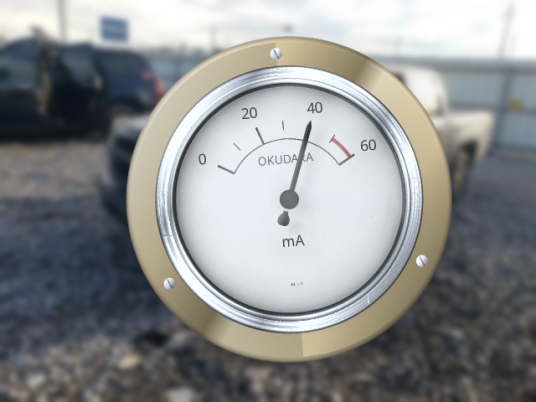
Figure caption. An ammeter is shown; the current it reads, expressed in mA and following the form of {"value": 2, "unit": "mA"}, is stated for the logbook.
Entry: {"value": 40, "unit": "mA"}
